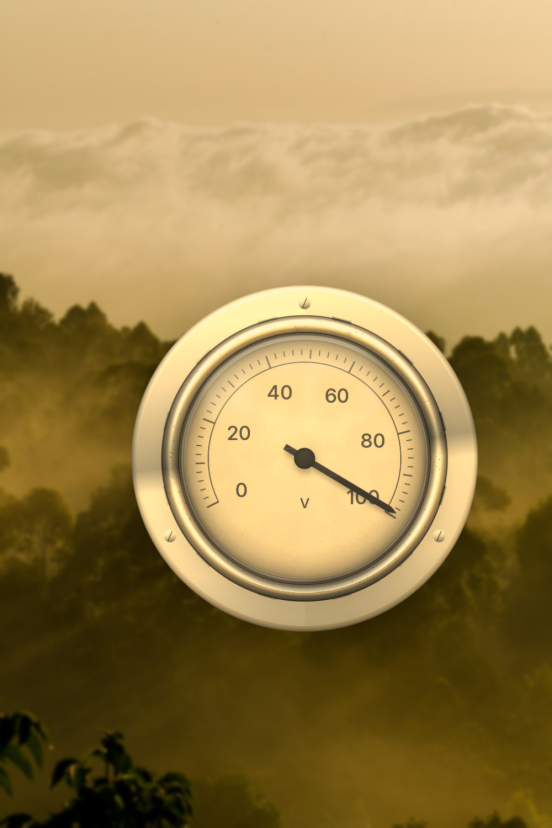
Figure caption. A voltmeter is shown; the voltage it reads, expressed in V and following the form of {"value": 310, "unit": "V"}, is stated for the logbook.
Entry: {"value": 99, "unit": "V"}
